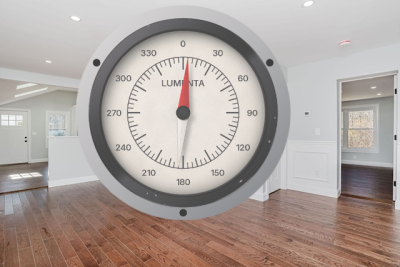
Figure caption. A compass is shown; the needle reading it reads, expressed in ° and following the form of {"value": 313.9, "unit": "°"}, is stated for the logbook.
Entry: {"value": 5, "unit": "°"}
